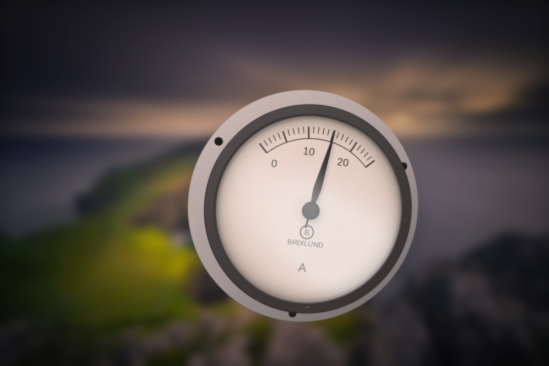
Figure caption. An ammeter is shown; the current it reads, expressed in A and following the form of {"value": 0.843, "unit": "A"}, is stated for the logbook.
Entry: {"value": 15, "unit": "A"}
